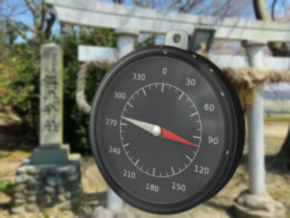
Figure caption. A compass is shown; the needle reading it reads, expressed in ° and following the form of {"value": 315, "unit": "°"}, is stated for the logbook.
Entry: {"value": 100, "unit": "°"}
